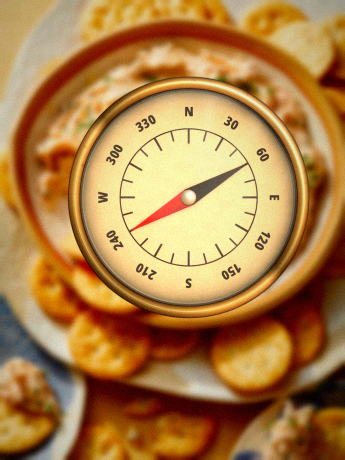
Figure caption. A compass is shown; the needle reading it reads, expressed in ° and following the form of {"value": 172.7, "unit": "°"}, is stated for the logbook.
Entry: {"value": 240, "unit": "°"}
